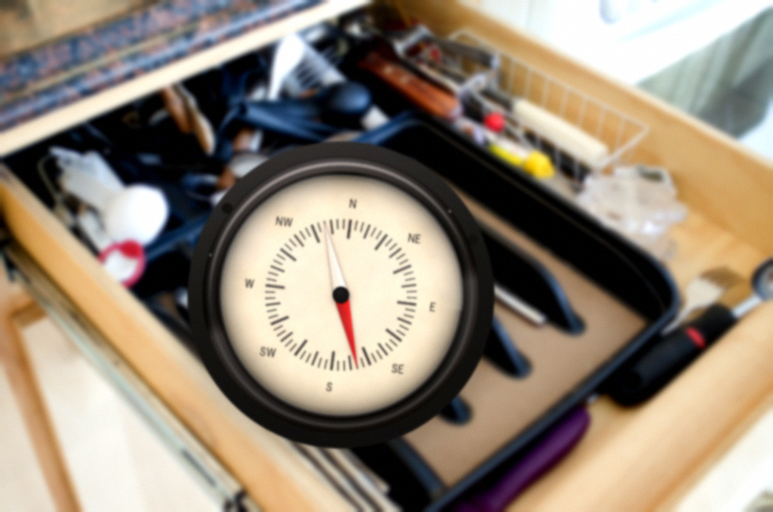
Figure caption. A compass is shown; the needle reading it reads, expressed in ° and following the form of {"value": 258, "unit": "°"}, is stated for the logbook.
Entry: {"value": 160, "unit": "°"}
